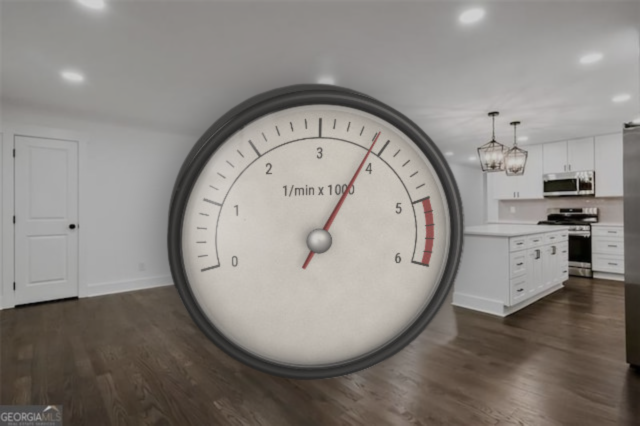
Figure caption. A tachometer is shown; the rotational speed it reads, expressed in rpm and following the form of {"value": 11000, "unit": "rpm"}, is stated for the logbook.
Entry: {"value": 3800, "unit": "rpm"}
